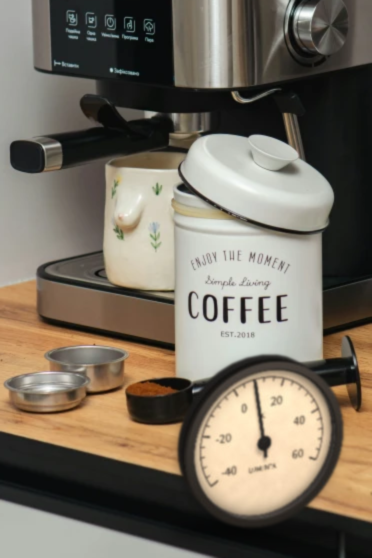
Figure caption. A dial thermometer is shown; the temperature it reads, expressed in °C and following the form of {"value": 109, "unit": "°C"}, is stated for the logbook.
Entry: {"value": 8, "unit": "°C"}
